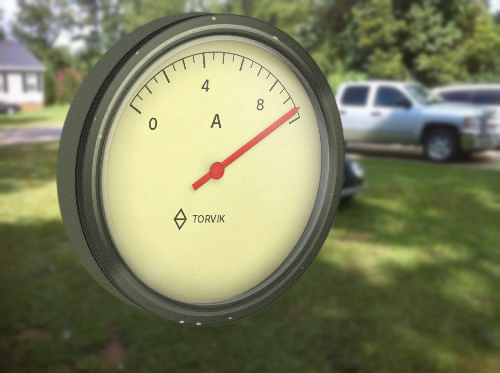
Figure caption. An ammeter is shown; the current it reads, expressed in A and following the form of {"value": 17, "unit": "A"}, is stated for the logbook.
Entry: {"value": 9.5, "unit": "A"}
